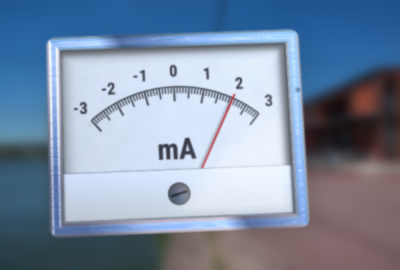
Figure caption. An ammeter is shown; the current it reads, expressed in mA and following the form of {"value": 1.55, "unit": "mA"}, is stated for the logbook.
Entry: {"value": 2, "unit": "mA"}
